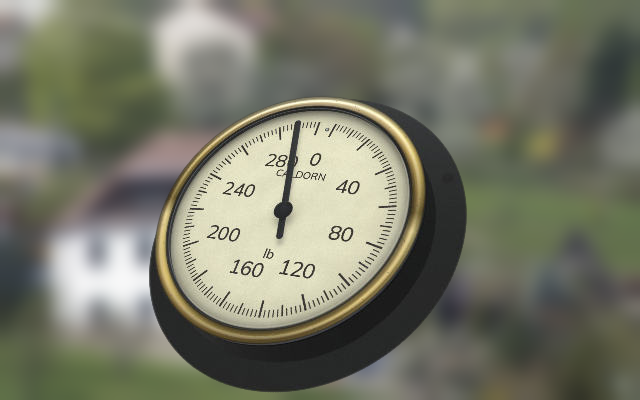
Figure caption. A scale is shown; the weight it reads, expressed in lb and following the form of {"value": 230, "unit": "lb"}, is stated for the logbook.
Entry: {"value": 290, "unit": "lb"}
